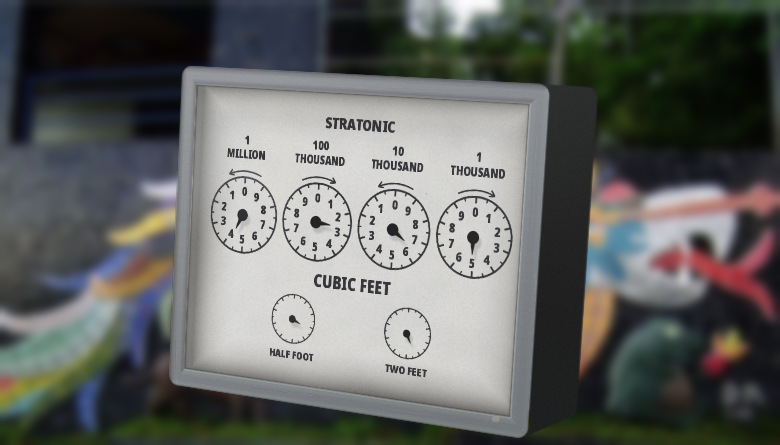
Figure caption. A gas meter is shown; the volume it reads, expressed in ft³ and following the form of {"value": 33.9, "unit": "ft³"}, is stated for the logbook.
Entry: {"value": 426500, "unit": "ft³"}
